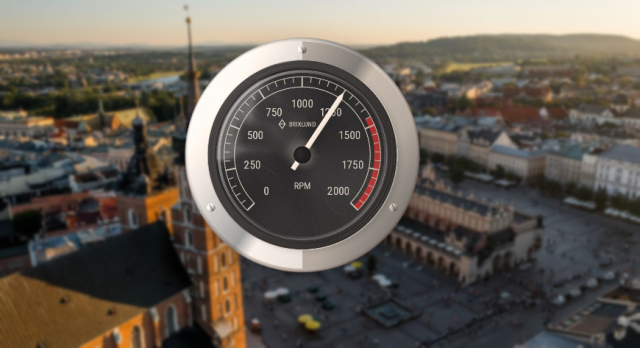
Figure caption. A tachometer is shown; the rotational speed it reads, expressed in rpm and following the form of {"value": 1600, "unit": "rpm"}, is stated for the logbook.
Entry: {"value": 1250, "unit": "rpm"}
